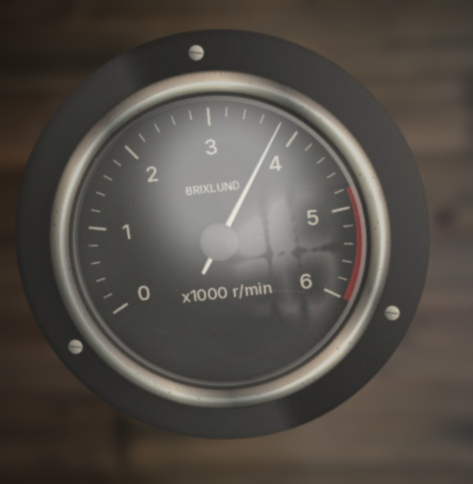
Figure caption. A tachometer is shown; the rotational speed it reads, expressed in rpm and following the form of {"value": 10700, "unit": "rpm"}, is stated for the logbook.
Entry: {"value": 3800, "unit": "rpm"}
